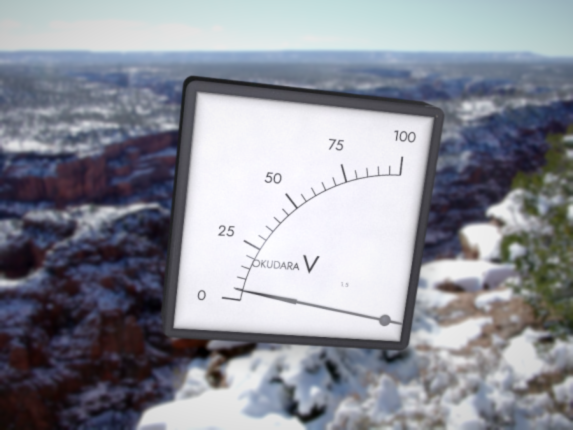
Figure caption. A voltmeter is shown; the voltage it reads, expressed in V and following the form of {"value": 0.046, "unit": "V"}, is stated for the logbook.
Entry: {"value": 5, "unit": "V"}
